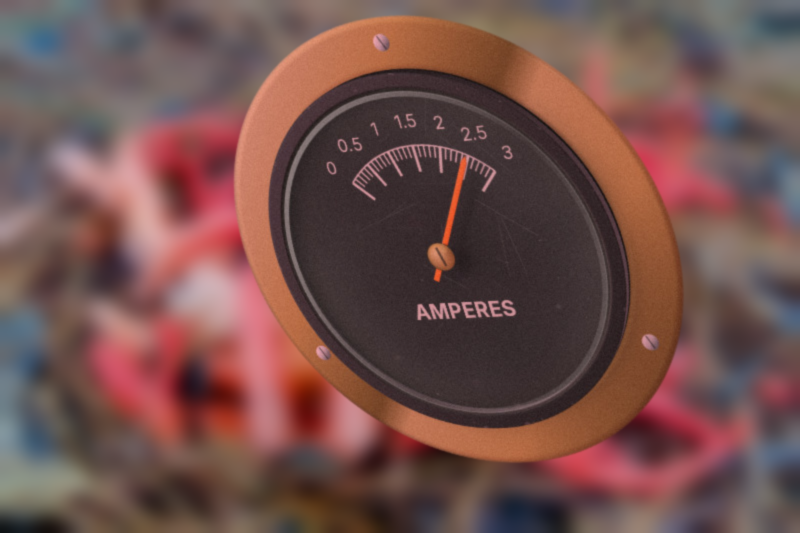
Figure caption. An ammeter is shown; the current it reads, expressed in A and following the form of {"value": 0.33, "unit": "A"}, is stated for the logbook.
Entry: {"value": 2.5, "unit": "A"}
